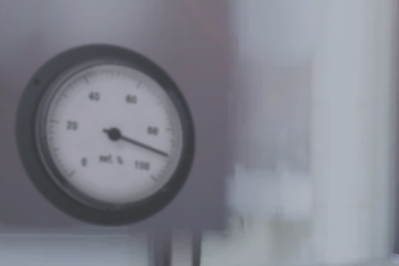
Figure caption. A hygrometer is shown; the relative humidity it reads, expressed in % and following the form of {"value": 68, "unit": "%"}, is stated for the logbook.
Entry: {"value": 90, "unit": "%"}
